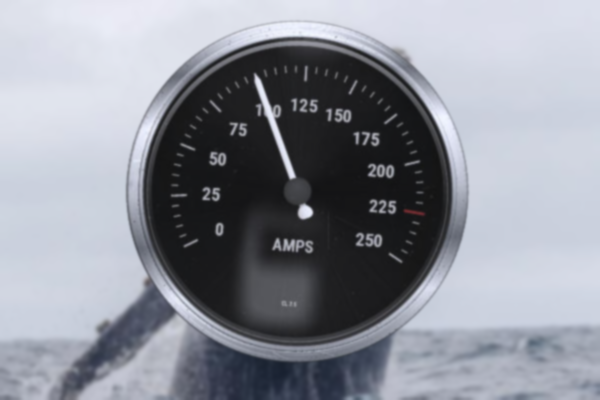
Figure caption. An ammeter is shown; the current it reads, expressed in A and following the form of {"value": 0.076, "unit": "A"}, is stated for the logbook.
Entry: {"value": 100, "unit": "A"}
